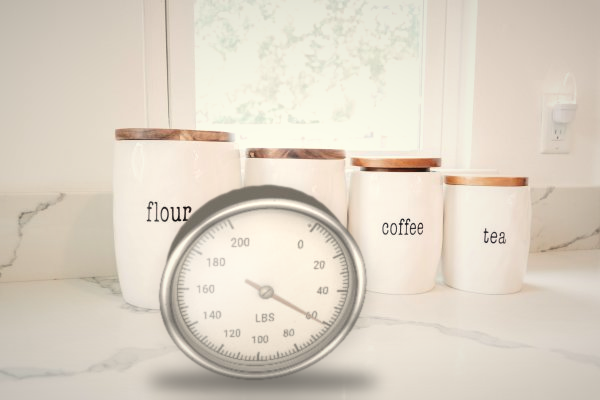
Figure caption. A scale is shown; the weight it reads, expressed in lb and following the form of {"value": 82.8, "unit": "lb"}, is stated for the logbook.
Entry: {"value": 60, "unit": "lb"}
